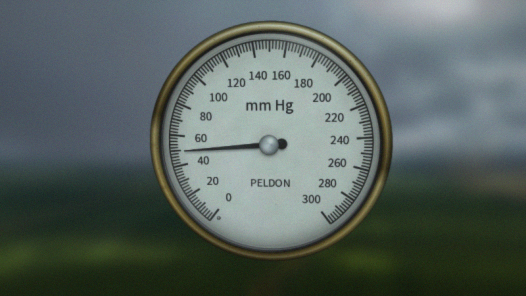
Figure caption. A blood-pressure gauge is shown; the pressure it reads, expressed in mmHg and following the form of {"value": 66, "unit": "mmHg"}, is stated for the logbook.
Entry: {"value": 50, "unit": "mmHg"}
